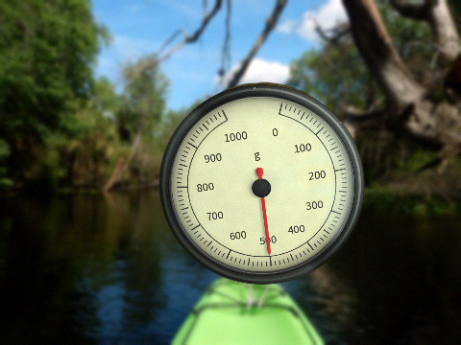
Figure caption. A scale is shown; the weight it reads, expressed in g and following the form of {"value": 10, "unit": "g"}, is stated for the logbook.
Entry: {"value": 500, "unit": "g"}
